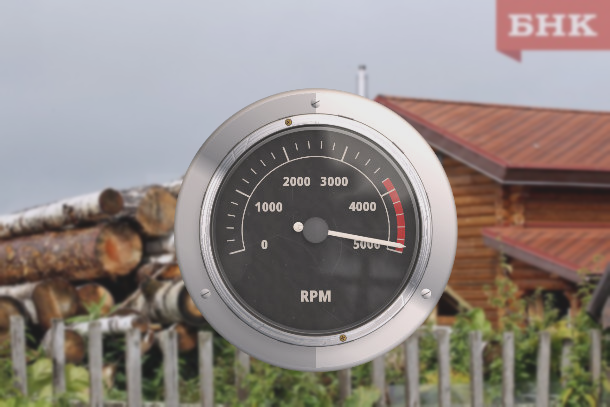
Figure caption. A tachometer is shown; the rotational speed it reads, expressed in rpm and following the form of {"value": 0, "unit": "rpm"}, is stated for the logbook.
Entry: {"value": 4900, "unit": "rpm"}
